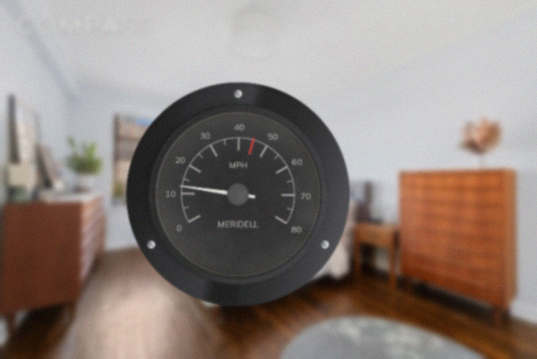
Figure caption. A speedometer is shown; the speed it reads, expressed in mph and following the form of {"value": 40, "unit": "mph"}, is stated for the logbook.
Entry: {"value": 12.5, "unit": "mph"}
